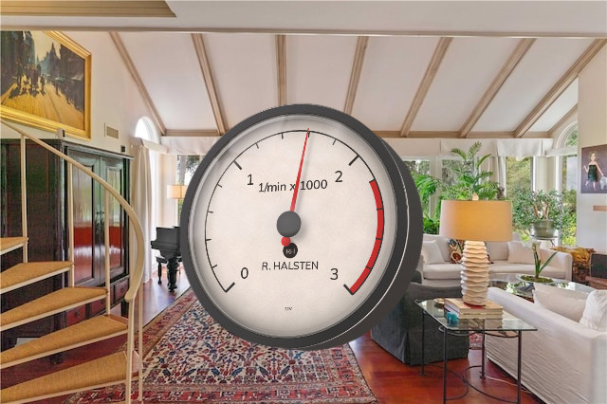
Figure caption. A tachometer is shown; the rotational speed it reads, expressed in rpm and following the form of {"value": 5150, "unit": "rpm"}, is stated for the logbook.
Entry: {"value": 1600, "unit": "rpm"}
